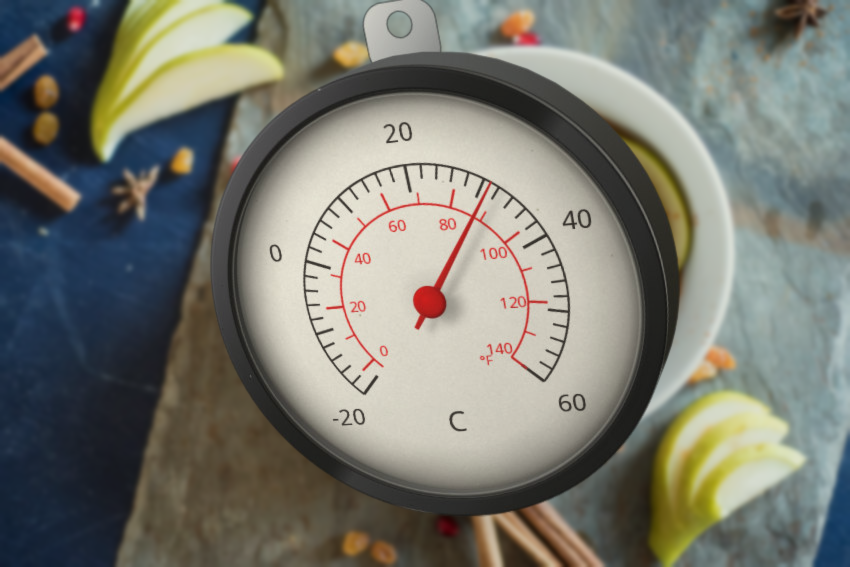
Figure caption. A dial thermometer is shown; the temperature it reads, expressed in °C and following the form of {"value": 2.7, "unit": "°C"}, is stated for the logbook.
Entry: {"value": 31, "unit": "°C"}
